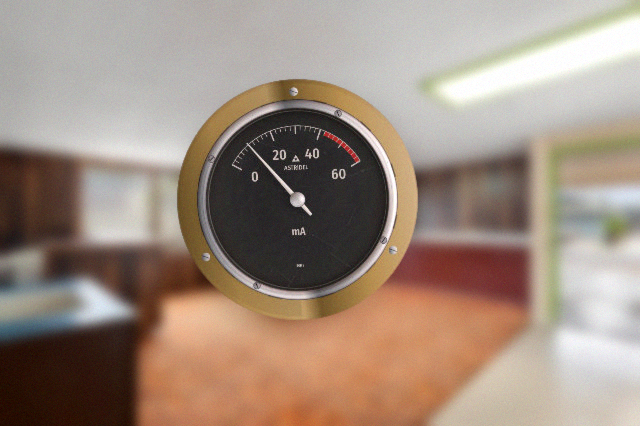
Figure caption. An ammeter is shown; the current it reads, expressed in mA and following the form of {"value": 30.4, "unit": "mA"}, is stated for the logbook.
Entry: {"value": 10, "unit": "mA"}
